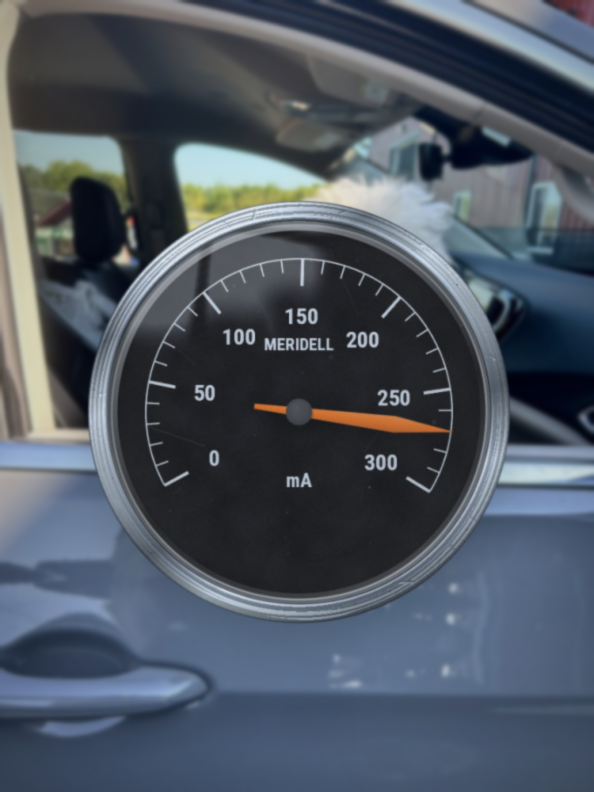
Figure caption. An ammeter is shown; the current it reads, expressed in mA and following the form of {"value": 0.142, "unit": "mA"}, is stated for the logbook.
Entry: {"value": 270, "unit": "mA"}
